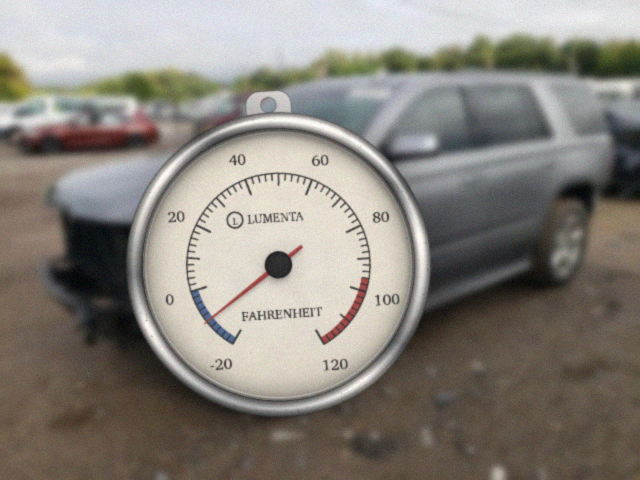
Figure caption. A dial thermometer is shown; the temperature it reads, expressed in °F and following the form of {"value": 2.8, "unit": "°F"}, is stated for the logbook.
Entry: {"value": -10, "unit": "°F"}
